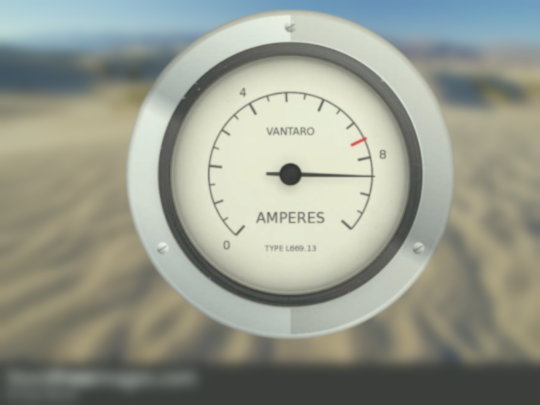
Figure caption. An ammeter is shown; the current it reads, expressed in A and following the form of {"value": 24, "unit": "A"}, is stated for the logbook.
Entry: {"value": 8.5, "unit": "A"}
